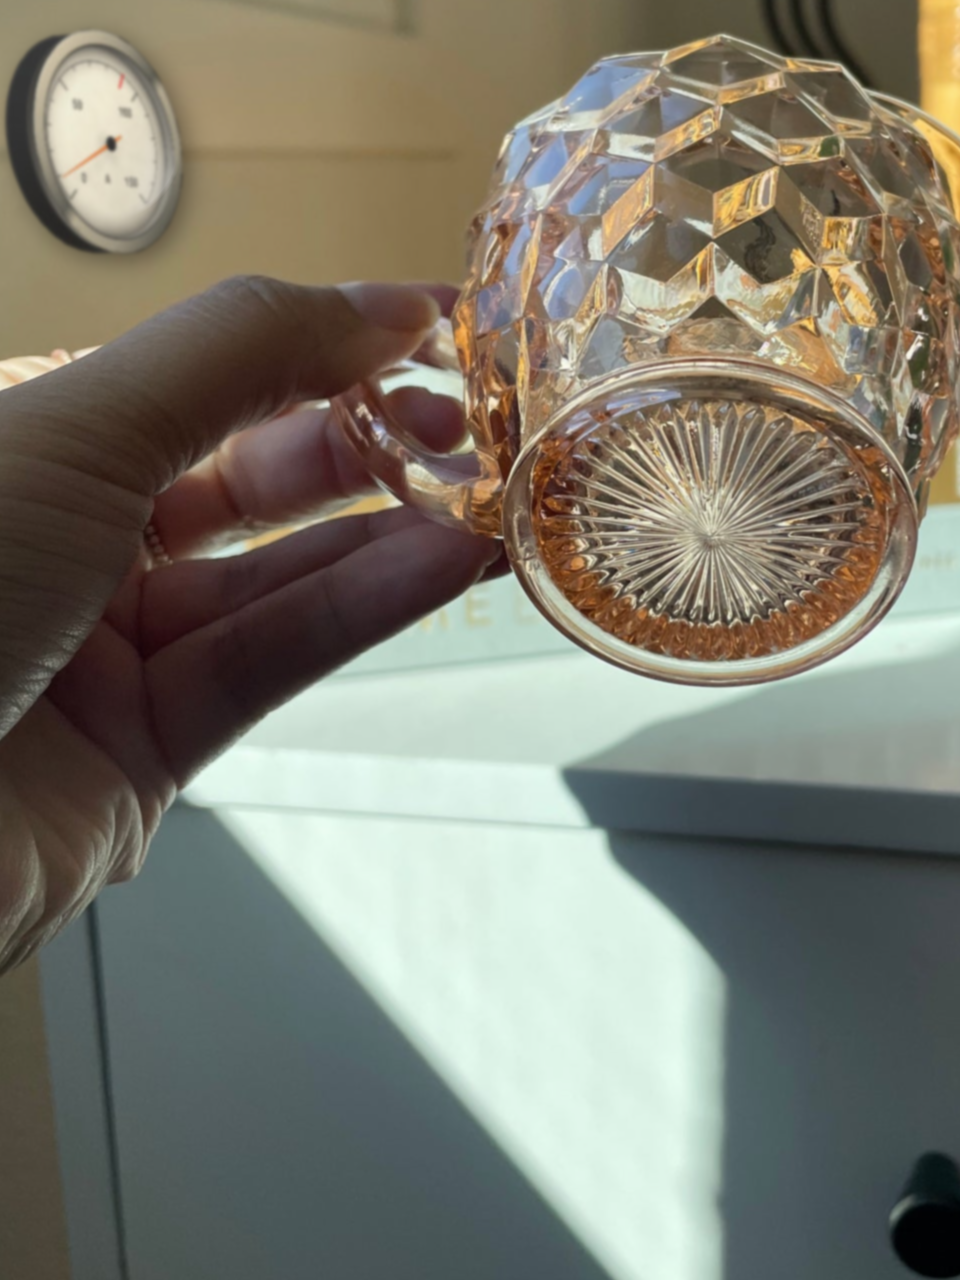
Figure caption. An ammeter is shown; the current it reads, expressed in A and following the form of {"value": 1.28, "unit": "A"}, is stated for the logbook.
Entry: {"value": 10, "unit": "A"}
